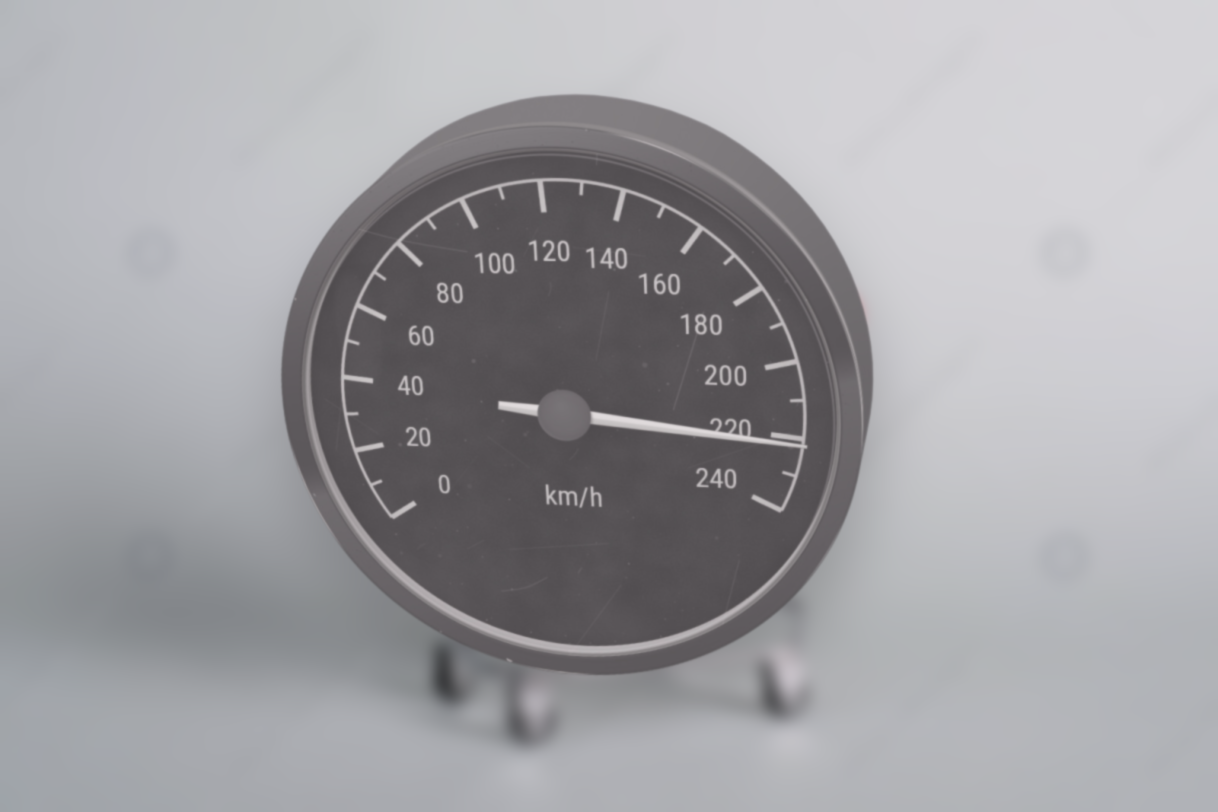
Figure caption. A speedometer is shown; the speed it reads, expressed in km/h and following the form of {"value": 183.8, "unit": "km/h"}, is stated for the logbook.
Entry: {"value": 220, "unit": "km/h"}
